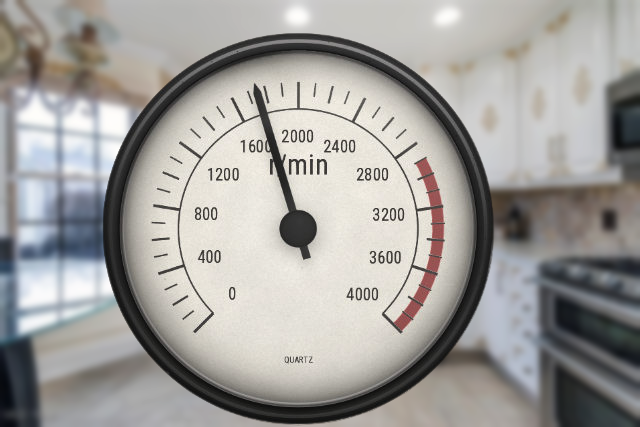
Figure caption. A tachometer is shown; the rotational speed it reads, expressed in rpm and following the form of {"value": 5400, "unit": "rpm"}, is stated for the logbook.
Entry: {"value": 1750, "unit": "rpm"}
